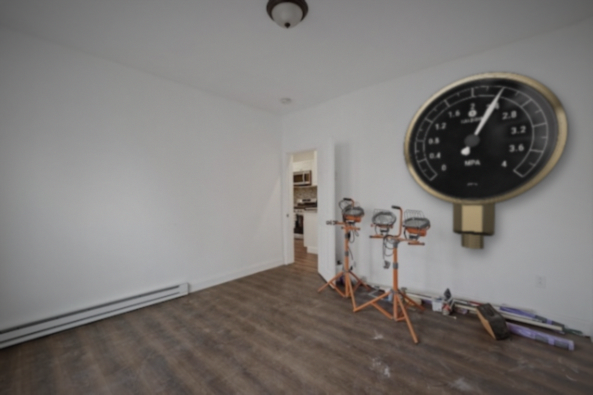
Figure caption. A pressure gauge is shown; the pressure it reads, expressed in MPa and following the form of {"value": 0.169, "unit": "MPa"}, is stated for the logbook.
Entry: {"value": 2.4, "unit": "MPa"}
